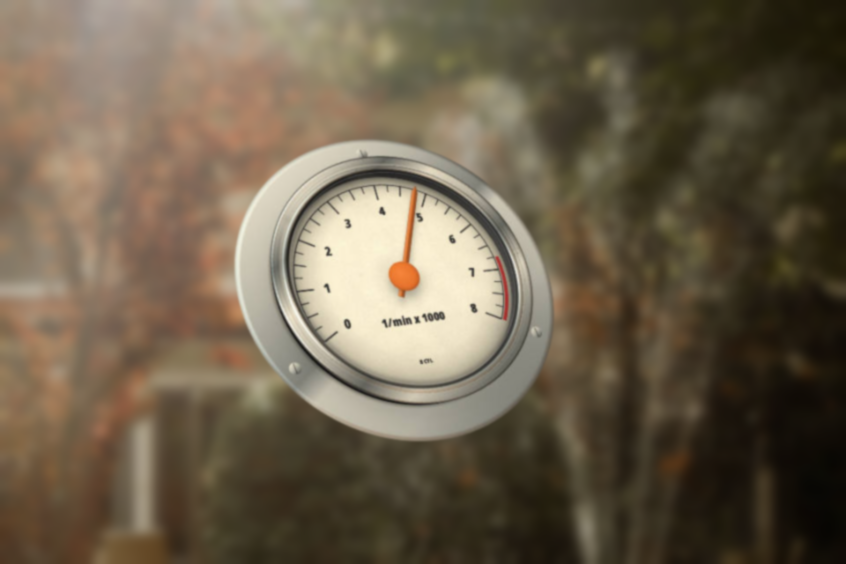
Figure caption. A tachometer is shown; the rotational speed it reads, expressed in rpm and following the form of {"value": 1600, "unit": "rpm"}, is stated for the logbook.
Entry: {"value": 4750, "unit": "rpm"}
